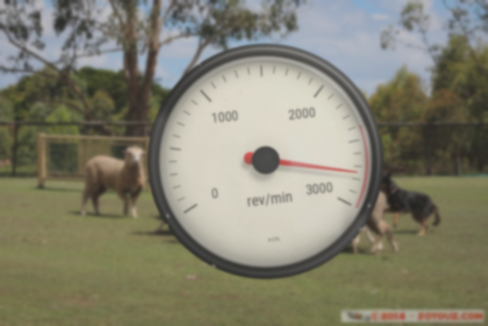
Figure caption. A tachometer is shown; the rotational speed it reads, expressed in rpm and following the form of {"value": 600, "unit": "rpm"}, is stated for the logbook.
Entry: {"value": 2750, "unit": "rpm"}
